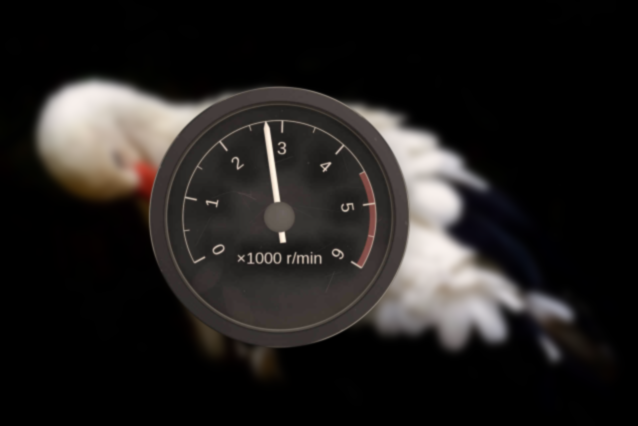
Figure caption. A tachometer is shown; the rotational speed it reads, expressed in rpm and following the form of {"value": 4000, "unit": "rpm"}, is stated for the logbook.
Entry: {"value": 2750, "unit": "rpm"}
